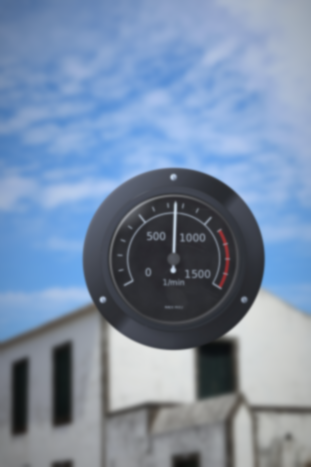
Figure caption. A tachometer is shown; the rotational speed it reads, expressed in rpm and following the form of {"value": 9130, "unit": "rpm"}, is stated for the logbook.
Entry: {"value": 750, "unit": "rpm"}
